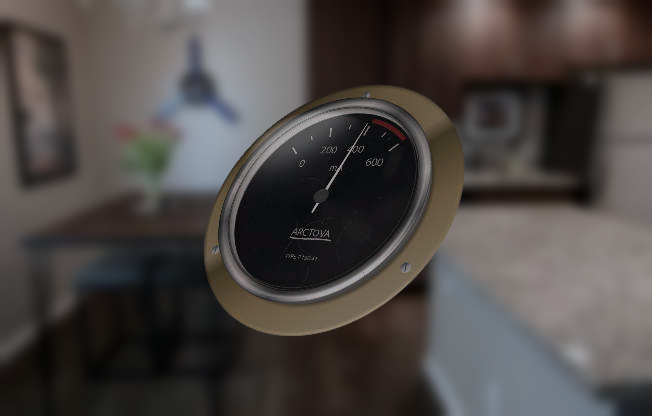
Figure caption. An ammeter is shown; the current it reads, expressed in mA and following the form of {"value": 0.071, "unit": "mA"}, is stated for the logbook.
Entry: {"value": 400, "unit": "mA"}
